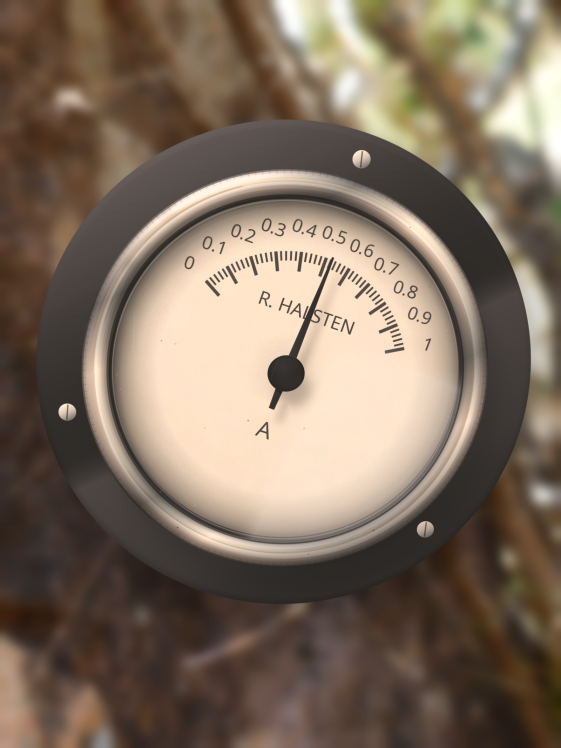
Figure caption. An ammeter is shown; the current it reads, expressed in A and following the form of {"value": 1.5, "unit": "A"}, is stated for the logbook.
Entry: {"value": 0.52, "unit": "A"}
